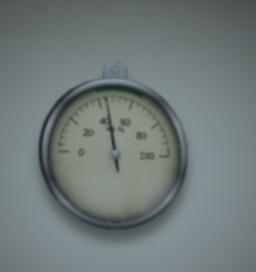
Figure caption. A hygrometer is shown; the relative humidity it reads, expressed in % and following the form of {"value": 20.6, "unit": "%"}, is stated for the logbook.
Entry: {"value": 44, "unit": "%"}
